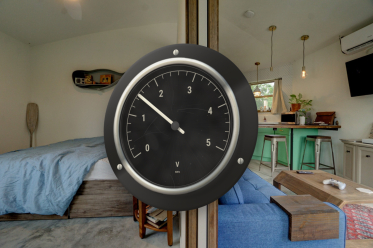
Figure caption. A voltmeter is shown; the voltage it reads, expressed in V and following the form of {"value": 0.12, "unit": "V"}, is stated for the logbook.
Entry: {"value": 1.5, "unit": "V"}
